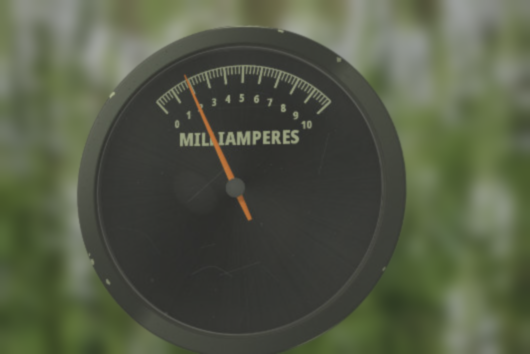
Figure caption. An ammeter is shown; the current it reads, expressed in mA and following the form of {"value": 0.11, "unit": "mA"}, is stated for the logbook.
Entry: {"value": 2, "unit": "mA"}
